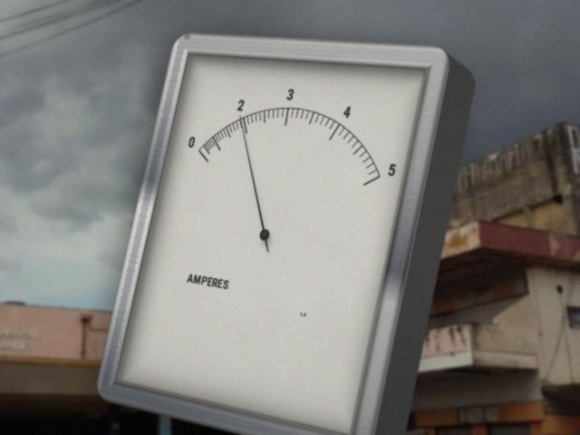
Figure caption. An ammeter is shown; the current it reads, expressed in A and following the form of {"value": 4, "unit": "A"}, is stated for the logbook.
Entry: {"value": 2, "unit": "A"}
